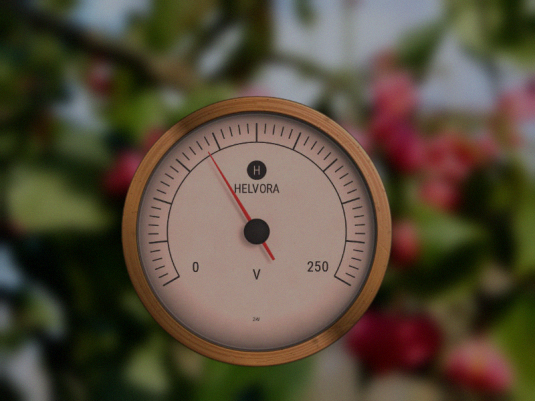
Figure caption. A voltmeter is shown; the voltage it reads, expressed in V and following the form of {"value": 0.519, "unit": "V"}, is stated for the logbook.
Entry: {"value": 92.5, "unit": "V"}
